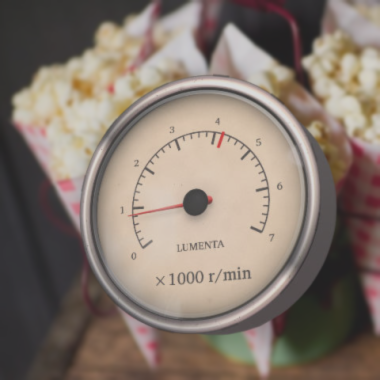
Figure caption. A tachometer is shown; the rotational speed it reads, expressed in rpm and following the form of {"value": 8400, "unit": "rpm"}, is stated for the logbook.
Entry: {"value": 800, "unit": "rpm"}
